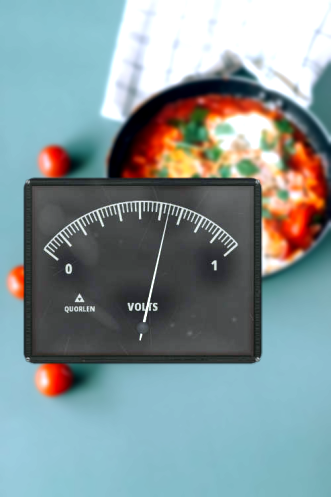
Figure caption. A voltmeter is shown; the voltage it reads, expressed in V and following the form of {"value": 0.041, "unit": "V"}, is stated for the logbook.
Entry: {"value": 0.64, "unit": "V"}
